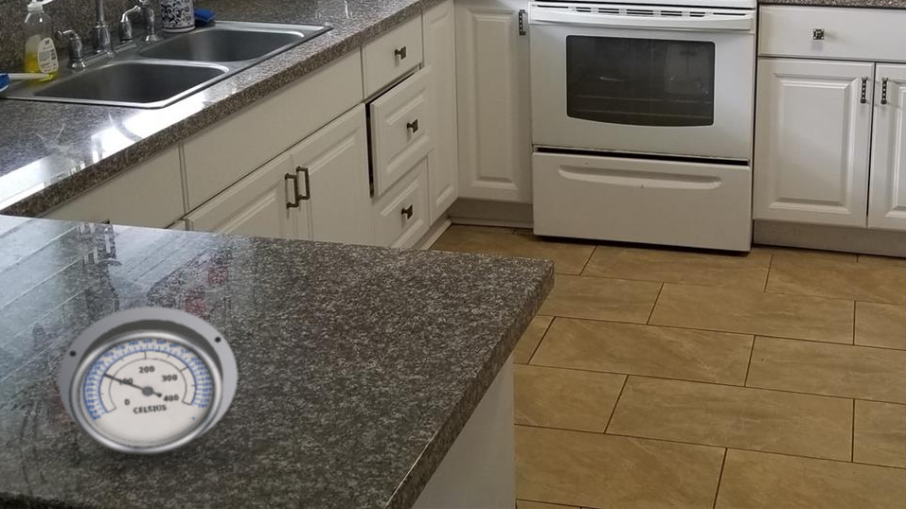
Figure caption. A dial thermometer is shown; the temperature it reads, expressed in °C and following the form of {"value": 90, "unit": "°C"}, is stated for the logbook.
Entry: {"value": 100, "unit": "°C"}
